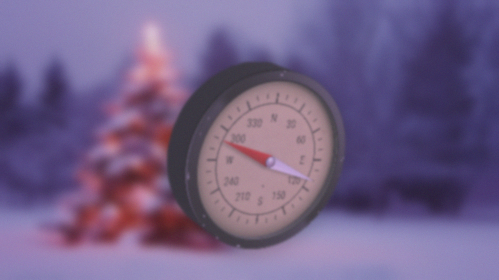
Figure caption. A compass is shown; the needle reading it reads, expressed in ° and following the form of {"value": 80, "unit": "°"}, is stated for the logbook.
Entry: {"value": 290, "unit": "°"}
